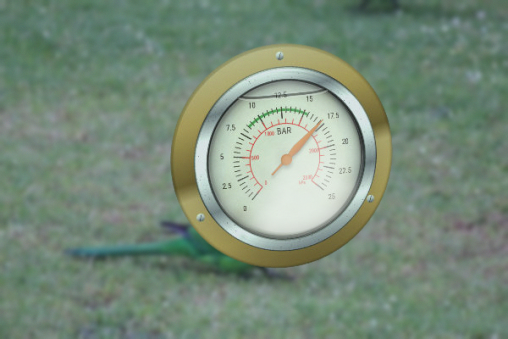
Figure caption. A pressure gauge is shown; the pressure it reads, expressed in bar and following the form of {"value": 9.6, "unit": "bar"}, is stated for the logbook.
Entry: {"value": 17, "unit": "bar"}
